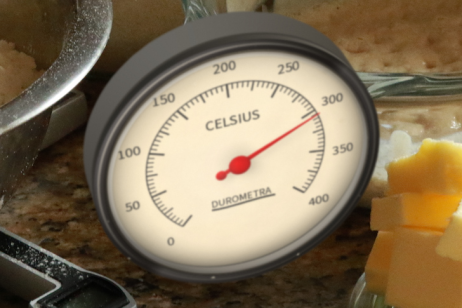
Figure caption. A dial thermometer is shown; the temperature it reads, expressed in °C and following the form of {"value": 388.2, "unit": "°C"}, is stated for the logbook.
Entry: {"value": 300, "unit": "°C"}
